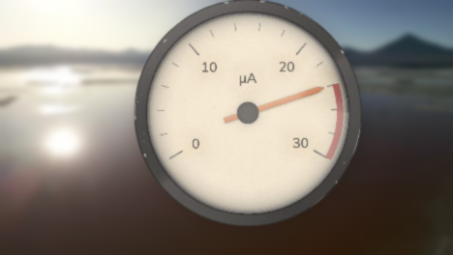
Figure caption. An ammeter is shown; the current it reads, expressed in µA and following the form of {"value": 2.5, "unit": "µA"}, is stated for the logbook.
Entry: {"value": 24, "unit": "µA"}
